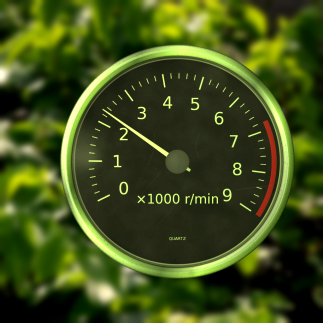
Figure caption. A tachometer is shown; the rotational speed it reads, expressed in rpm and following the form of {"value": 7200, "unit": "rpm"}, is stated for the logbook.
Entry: {"value": 2300, "unit": "rpm"}
